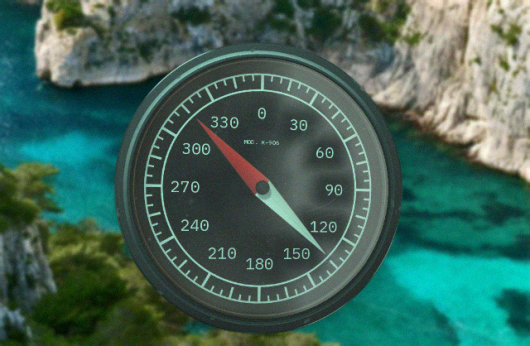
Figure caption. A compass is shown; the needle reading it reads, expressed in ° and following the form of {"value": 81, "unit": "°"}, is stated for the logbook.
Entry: {"value": 315, "unit": "°"}
